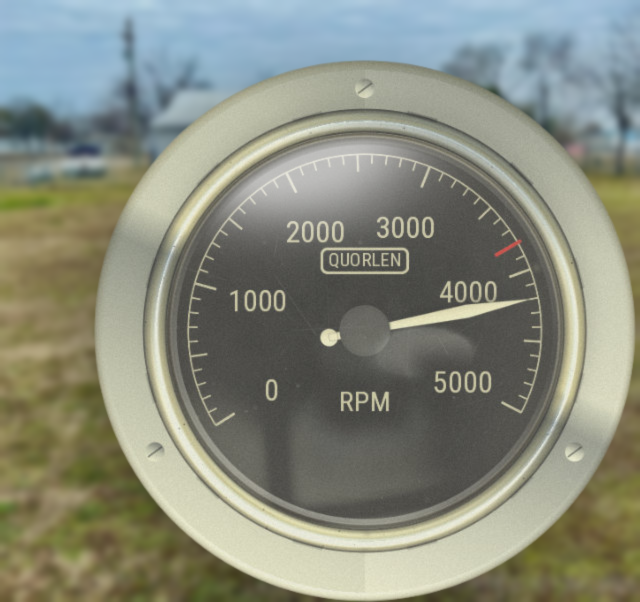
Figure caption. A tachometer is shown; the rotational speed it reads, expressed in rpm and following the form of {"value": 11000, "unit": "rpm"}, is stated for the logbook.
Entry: {"value": 4200, "unit": "rpm"}
